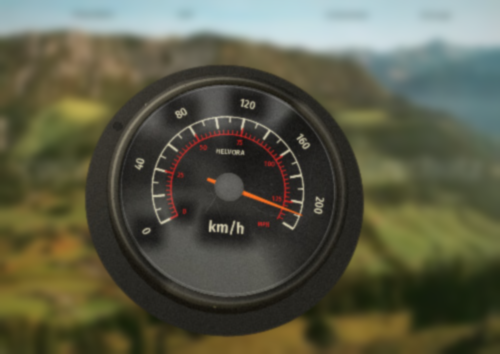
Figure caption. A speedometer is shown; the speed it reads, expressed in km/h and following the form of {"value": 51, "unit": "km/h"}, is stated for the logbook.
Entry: {"value": 210, "unit": "km/h"}
